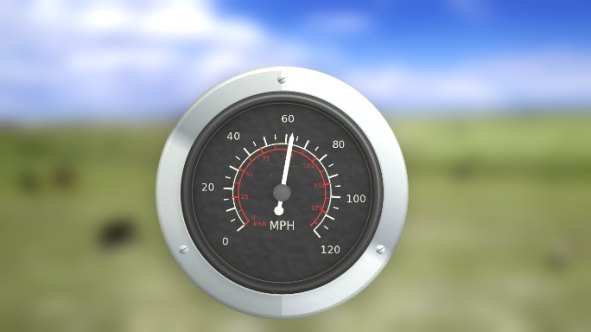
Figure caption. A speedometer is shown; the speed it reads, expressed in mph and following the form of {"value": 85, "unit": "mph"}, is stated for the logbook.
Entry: {"value": 62.5, "unit": "mph"}
